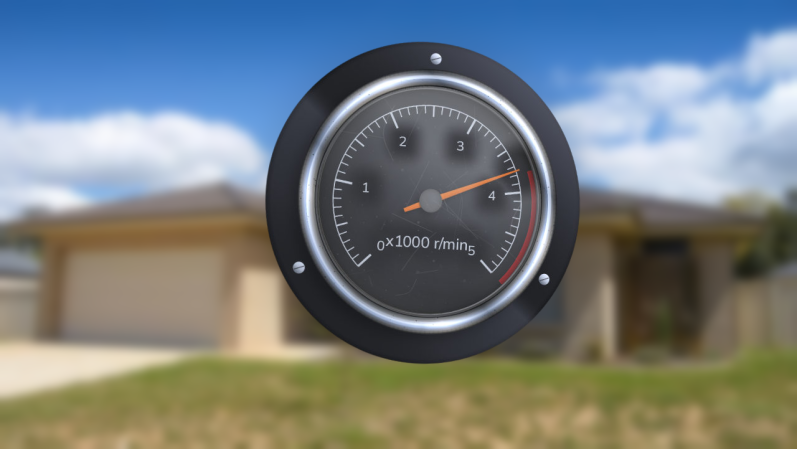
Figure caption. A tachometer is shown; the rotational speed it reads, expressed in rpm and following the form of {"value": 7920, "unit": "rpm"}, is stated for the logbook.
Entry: {"value": 3750, "unit": "rpm"}
